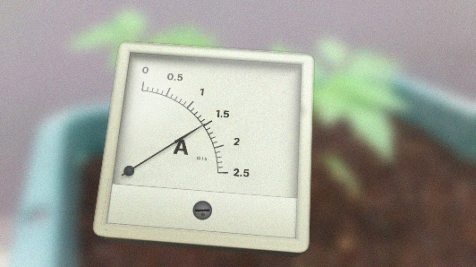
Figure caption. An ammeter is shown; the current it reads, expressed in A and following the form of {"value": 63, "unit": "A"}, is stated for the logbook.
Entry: {"value": 1.5, "unit": "A"}
